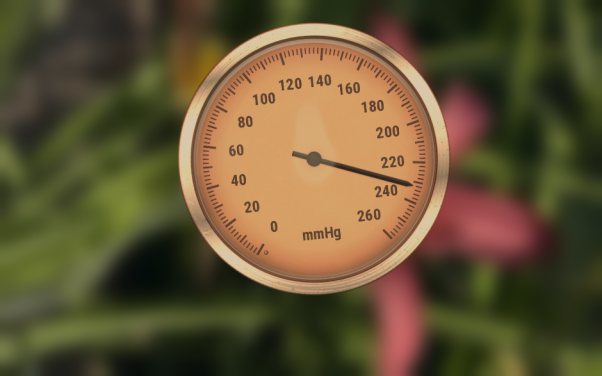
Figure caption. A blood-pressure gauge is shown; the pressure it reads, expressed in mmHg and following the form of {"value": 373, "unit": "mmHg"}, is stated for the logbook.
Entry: {"value": 232, "unit": "mmHg"}
